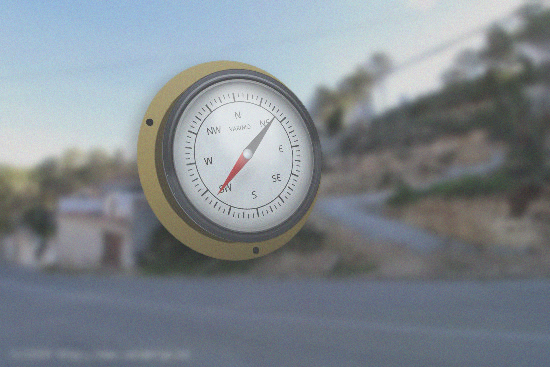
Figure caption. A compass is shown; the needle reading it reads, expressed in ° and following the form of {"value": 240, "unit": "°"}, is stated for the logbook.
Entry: {"value": 230, "unit": "°"}
